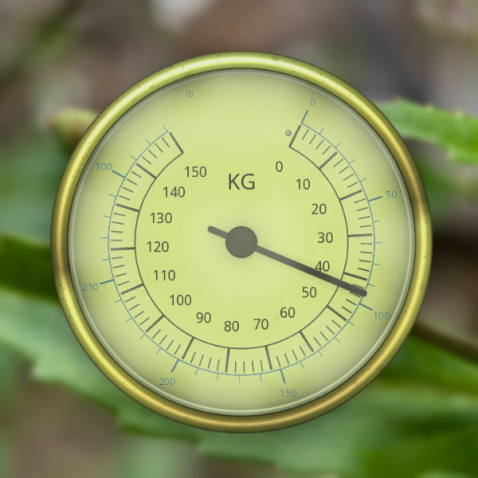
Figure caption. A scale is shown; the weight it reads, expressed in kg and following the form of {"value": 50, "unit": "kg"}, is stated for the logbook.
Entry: {"value": 43, "unit": "kg"}
